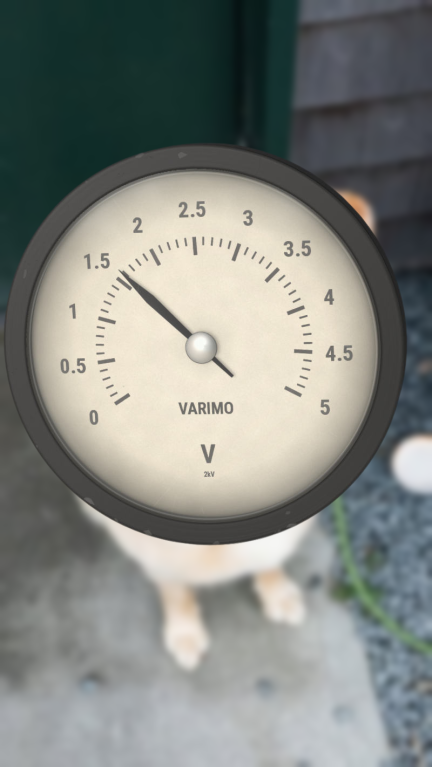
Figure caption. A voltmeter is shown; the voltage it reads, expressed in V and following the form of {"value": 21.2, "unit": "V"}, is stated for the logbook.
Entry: {"value": 1.6, "unit": "V"}
